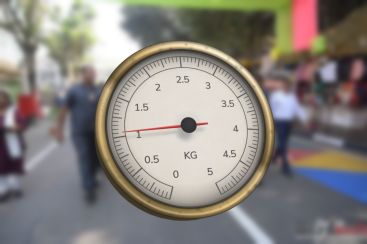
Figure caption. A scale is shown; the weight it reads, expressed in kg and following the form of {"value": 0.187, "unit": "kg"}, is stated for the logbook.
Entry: {"value": 1.05, "unit": "kg"}
